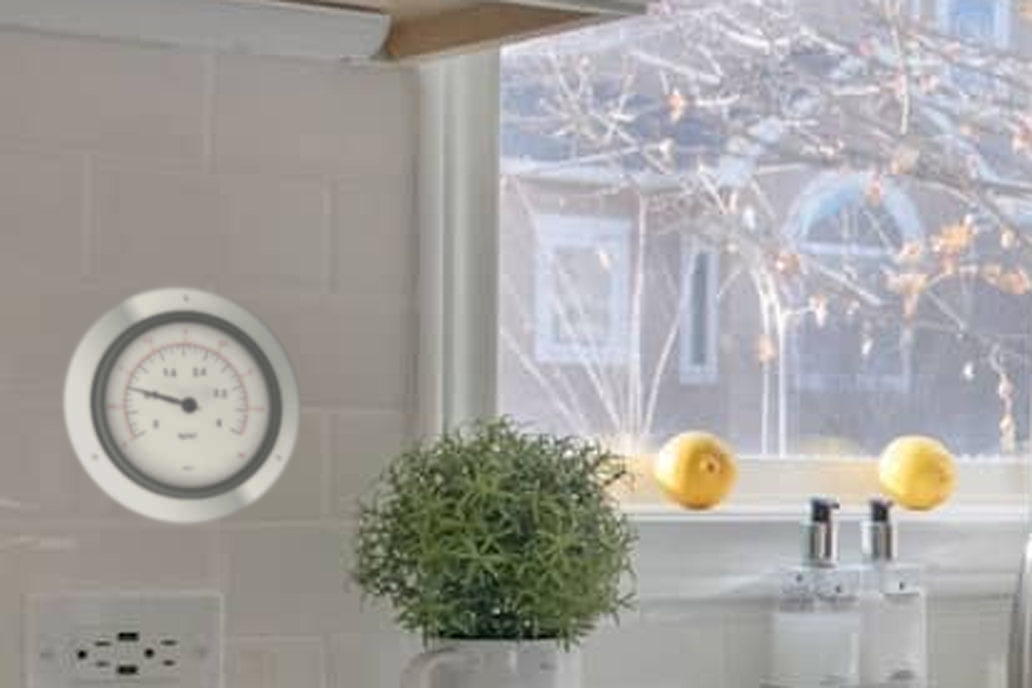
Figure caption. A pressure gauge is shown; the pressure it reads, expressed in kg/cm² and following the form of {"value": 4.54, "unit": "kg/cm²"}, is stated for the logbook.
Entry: {"value": 0.8, "unit": "kg/cm²"}
